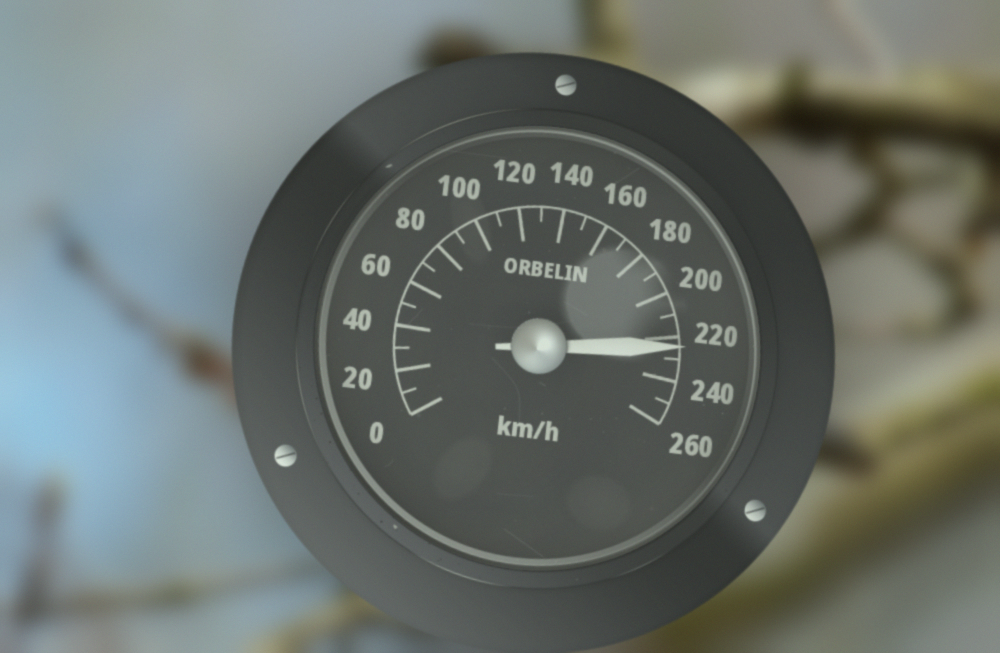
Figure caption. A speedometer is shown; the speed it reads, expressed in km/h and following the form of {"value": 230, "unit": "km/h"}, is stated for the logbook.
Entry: {"value": 225, "unit": "km/h"}
